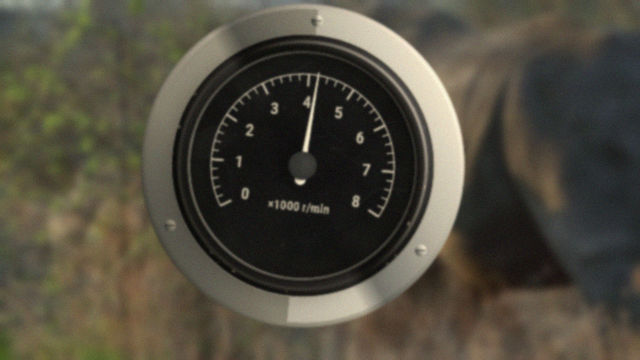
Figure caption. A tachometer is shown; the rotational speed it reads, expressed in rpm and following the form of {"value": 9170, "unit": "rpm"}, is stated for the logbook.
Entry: {"value": 4200, "unit": "rpm"}
